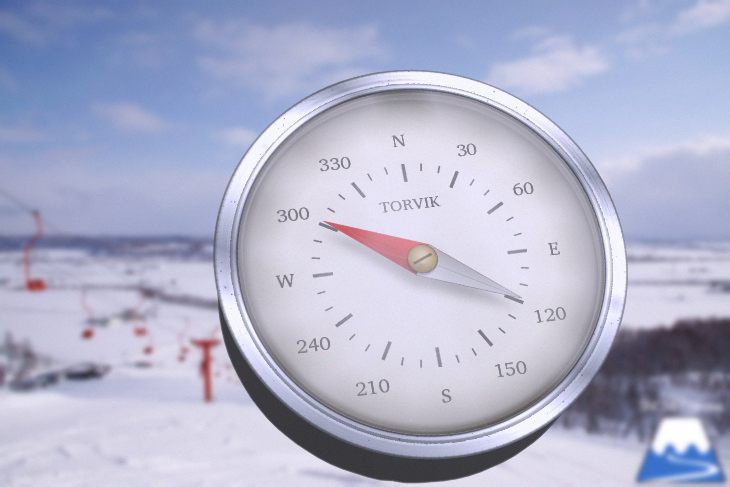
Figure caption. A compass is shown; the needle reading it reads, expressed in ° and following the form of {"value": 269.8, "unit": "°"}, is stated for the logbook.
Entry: {"value": 300, "unit": "°"}
